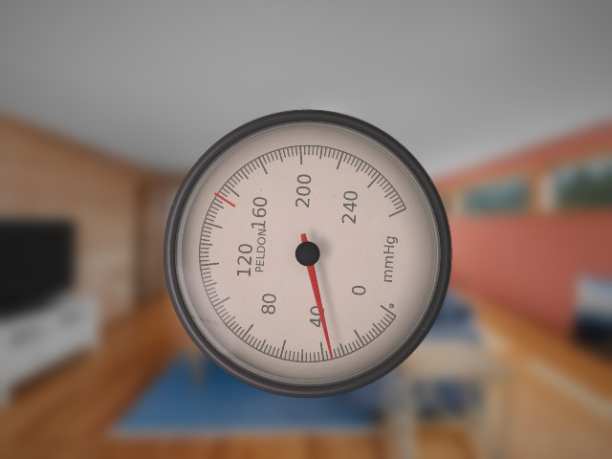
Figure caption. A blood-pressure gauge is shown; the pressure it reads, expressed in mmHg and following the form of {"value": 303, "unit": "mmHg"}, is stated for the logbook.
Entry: {"value": 36, "unit": "mmHg"}
